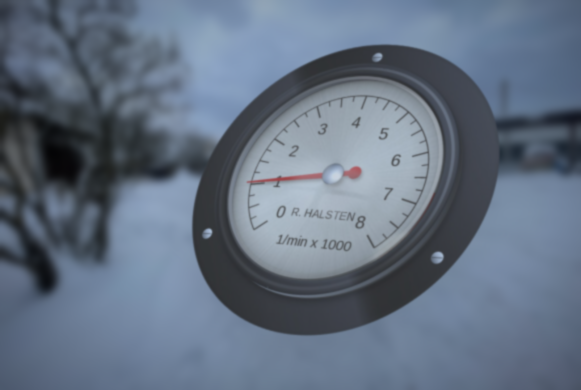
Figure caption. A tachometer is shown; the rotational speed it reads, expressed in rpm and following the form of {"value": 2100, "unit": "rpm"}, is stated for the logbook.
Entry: {"value": 1000, "unit": "rpm"}
